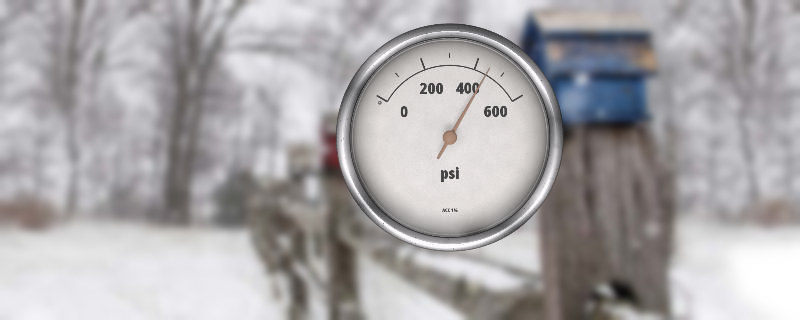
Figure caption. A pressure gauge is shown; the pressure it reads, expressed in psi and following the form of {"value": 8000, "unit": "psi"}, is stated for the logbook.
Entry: {"value": 450, "unit": "psi"}
